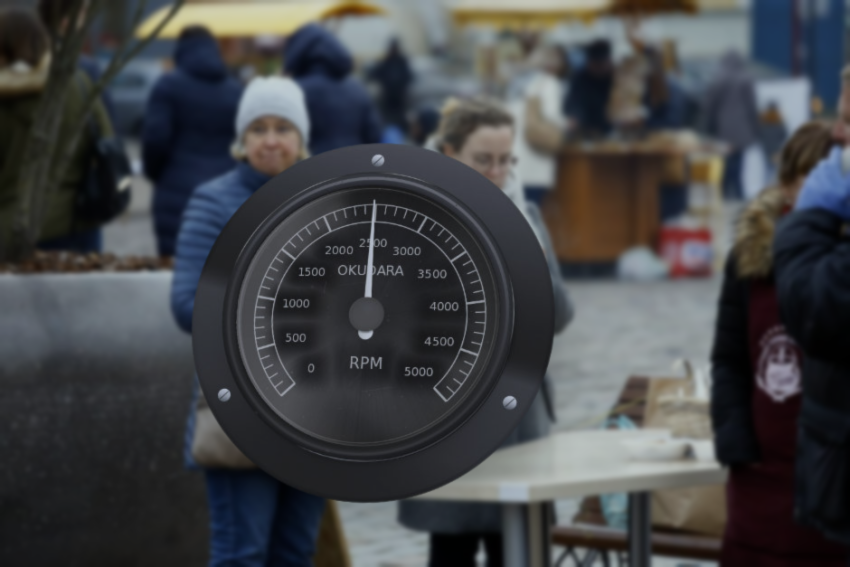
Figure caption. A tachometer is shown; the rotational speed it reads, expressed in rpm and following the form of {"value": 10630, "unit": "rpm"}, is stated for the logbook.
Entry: {"value": 2500, "unit": "rpm"}
